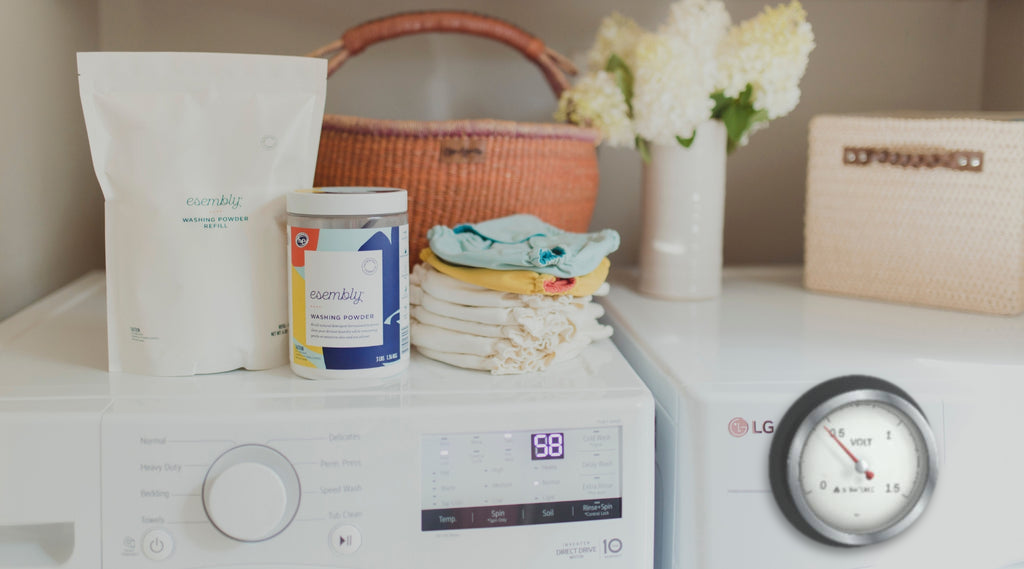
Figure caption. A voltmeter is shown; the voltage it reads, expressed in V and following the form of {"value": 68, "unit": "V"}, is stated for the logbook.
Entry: {"value": 0.45, "unit": "V"}
